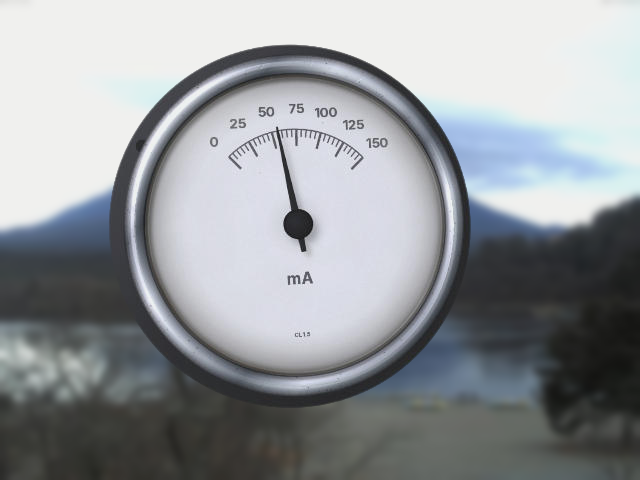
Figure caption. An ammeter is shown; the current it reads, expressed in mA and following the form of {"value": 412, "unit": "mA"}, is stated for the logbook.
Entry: {"value": 55, "unit": "mA"}
